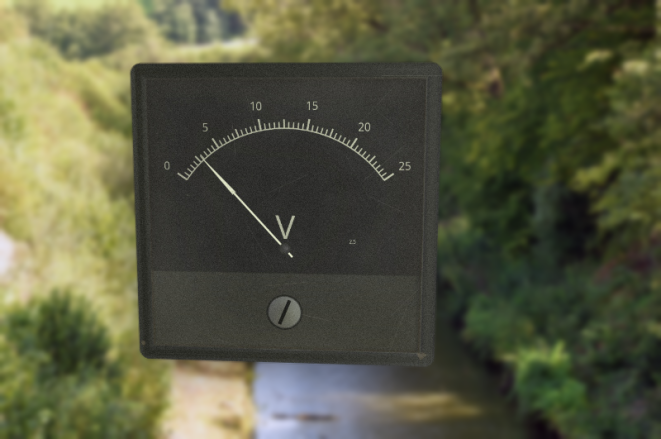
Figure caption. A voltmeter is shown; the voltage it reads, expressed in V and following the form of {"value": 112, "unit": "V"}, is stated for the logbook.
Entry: {"value": 3, "unit": "V"}
